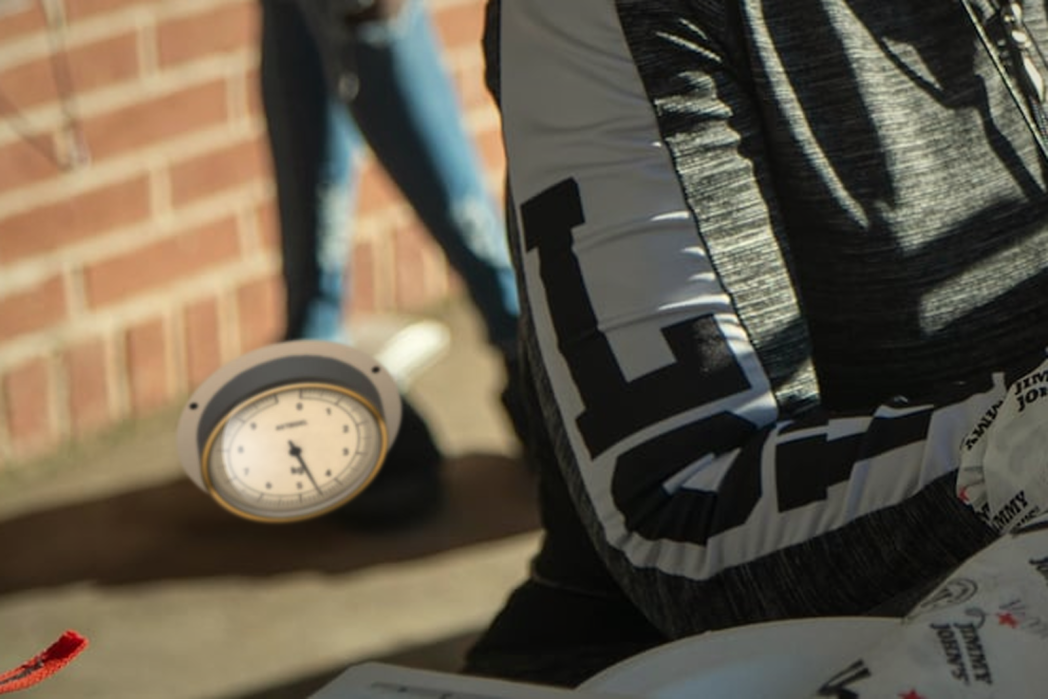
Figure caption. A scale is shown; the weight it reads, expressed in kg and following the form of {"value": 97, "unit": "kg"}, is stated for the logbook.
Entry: {"value": 4.5, "unit": "kg"}
